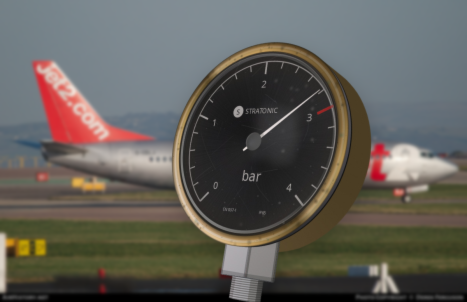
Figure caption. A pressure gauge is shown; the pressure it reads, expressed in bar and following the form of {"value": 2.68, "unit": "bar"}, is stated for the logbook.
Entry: {"value": 2.8, "unit": "bar"}
